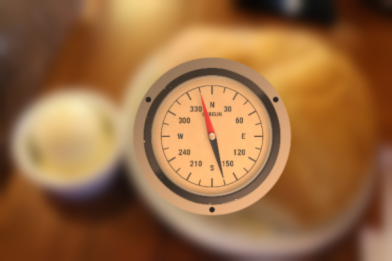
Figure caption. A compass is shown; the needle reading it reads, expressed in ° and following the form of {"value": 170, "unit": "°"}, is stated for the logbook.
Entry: {"value": 345, "unit": "°"}
